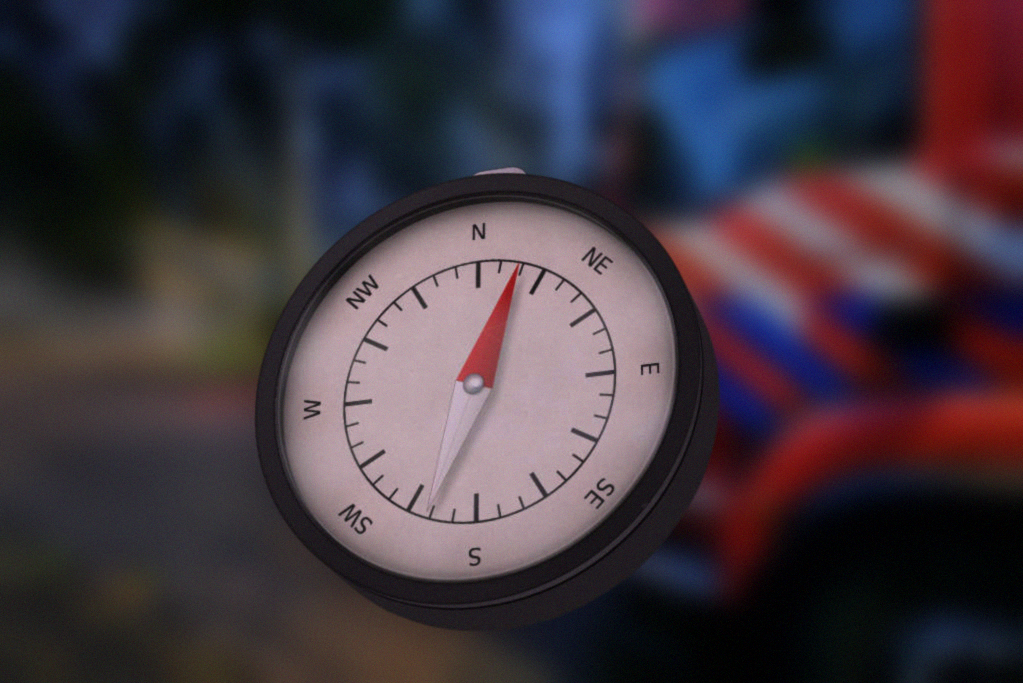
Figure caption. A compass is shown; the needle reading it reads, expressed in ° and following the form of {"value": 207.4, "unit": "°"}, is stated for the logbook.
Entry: {"value": 20, "unit": "°"}
